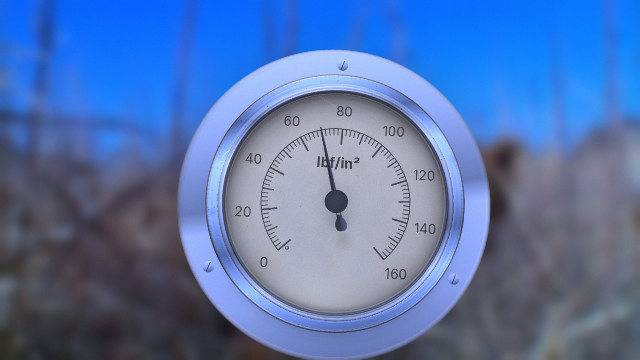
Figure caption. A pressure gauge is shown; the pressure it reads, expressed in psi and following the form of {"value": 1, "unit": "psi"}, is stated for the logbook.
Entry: {"value": 70, "unit": "psi"}
